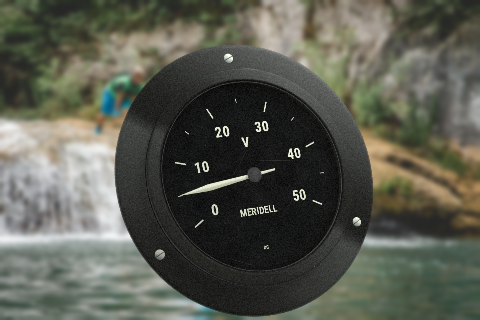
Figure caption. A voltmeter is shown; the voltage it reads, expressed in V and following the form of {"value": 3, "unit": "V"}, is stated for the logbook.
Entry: {"value": 5, "unit": "V"}
